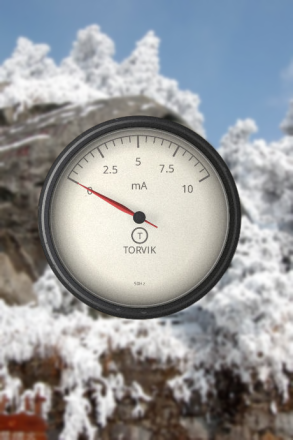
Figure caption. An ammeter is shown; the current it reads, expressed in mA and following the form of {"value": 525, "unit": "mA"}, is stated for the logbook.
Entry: {"value": 0, "unit": "mA"}
